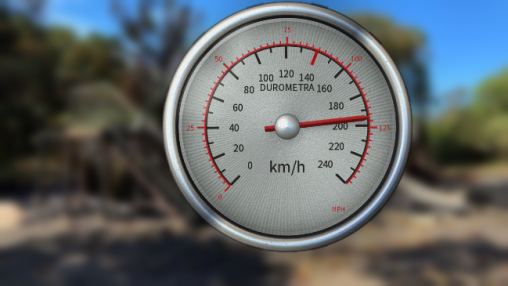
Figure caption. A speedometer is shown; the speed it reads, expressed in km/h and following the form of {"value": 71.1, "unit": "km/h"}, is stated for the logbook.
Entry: {"value": 195, "unit": "km/h"}
